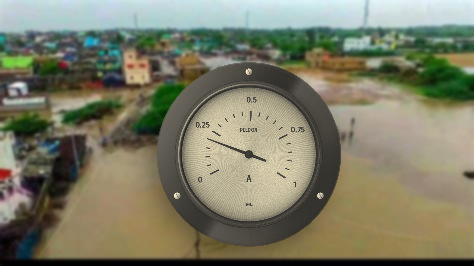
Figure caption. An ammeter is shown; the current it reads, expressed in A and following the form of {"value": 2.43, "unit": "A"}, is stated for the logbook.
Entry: {"value": 0.2, "unit": "A"}
